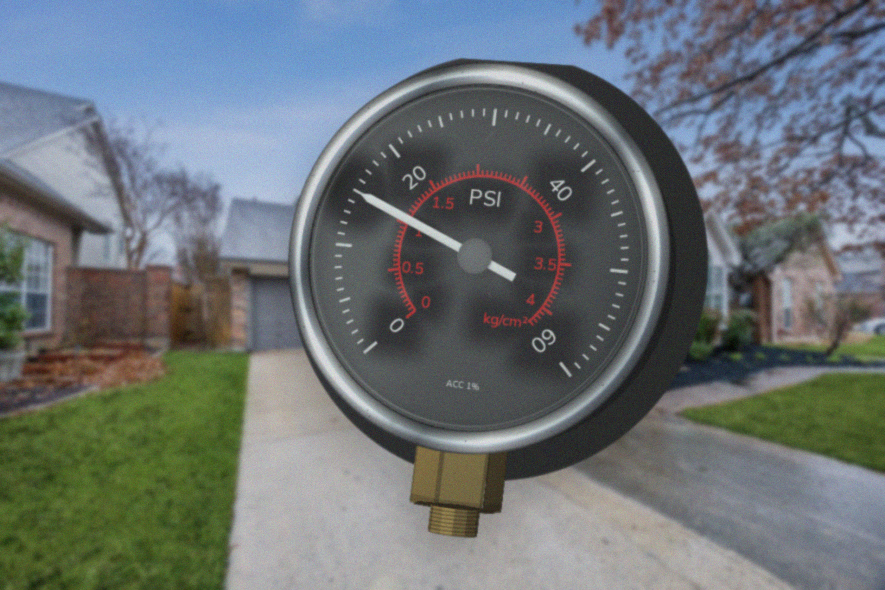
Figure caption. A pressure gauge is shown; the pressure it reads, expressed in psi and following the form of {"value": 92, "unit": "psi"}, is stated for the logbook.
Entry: {"value": 15, "unit": "psi"}
